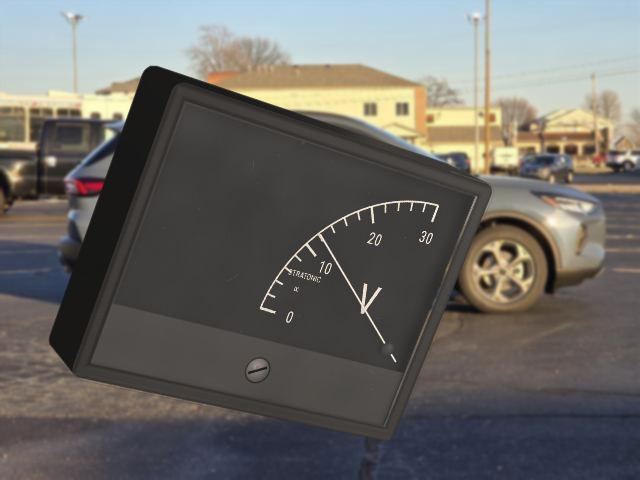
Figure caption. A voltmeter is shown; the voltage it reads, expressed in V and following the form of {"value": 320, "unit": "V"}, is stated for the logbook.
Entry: {"value": 12, "unit": "V"}
